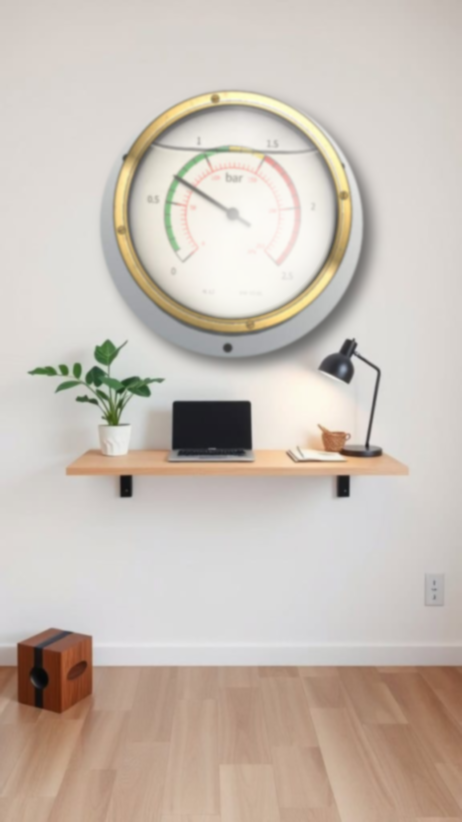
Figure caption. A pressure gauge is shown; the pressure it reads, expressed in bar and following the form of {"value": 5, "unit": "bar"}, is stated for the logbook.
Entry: {"value": 0.7, "unit": "bar"}
